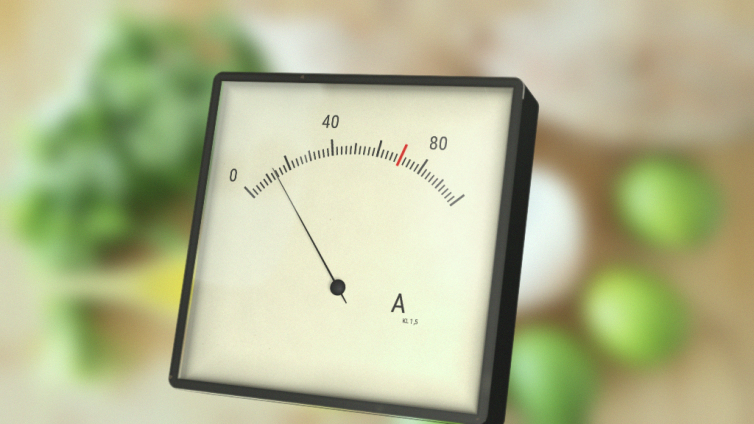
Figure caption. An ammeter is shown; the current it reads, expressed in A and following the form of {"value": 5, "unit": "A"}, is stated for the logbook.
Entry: {"value": 14, "unit": "A"}
